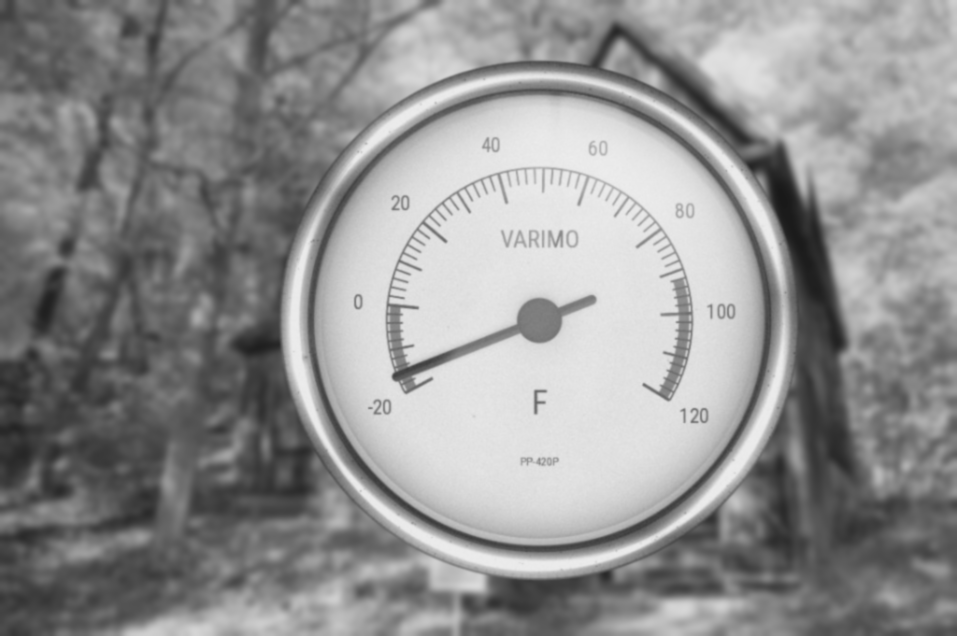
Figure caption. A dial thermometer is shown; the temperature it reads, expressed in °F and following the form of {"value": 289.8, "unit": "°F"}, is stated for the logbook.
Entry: {"value": -16, "unit": "°F"}
